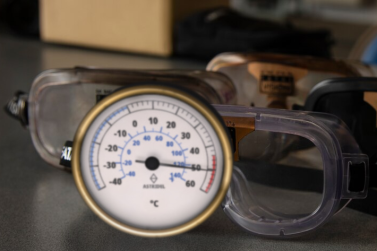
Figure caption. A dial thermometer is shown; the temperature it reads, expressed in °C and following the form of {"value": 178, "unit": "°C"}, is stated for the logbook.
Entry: {"value": 50, "unit": "°C"}
